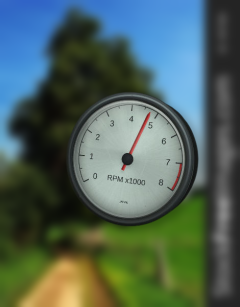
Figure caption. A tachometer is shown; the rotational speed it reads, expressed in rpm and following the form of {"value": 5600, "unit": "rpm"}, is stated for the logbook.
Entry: {"value": 4750, "unit": "rpm"}
